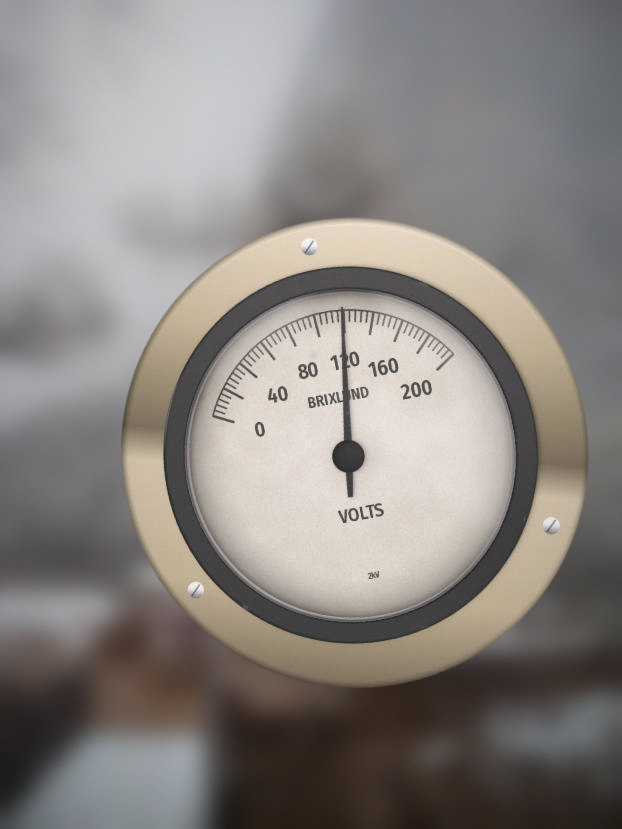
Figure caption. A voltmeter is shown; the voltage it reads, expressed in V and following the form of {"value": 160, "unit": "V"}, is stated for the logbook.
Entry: {"value": 120, "unit": "V"}
